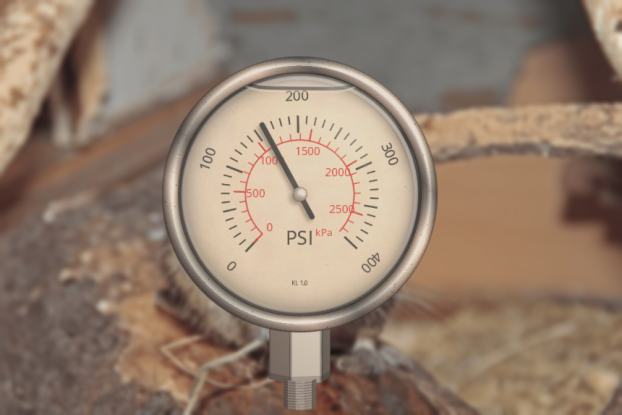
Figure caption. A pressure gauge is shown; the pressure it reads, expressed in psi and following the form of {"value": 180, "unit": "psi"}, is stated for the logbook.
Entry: {"value": 160, "unit": "psi"}
